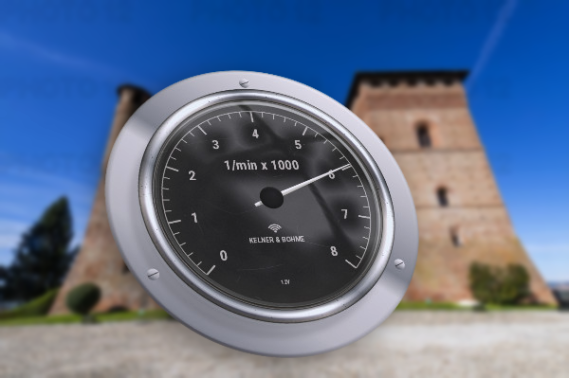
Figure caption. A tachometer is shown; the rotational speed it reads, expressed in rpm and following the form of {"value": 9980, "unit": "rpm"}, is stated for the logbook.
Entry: {"value": 6000, "unit": "rpm"}
